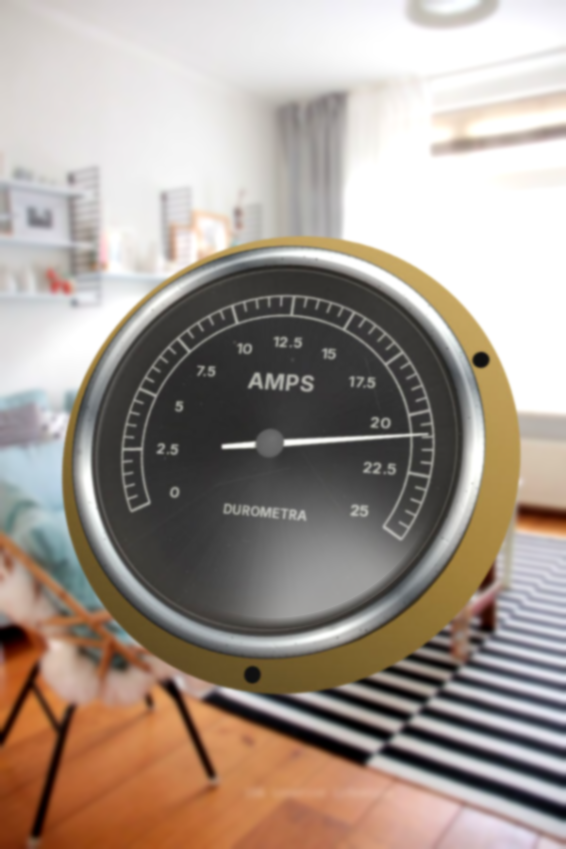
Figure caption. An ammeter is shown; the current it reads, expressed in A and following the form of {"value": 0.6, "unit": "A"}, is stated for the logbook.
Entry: {"value": 21, "unit": "A"}
